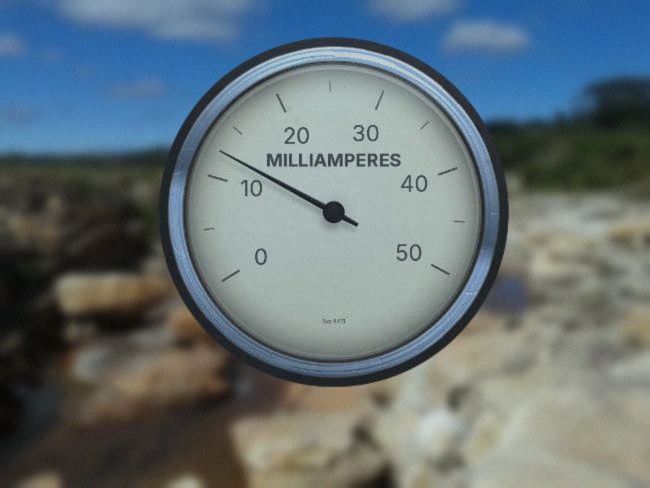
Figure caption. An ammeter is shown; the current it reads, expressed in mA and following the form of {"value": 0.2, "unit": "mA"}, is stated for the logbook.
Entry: {"value": 12.5, "unit": "mA"}
